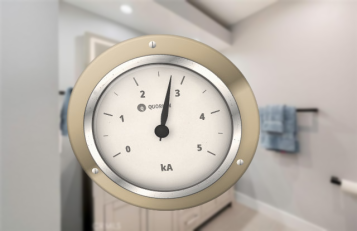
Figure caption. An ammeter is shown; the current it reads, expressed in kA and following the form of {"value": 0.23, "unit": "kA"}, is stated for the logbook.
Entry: {"value": 2.75, "unit": "kA"}
